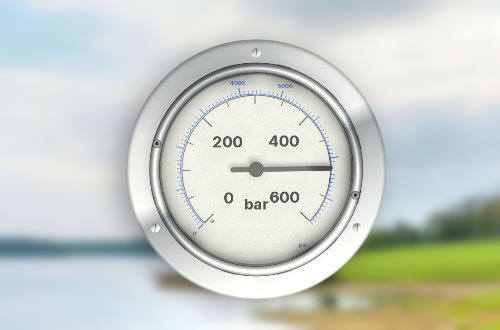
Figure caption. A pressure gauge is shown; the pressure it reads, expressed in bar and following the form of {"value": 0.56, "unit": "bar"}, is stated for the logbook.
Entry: {"value": 500, "unit": "bar"}
